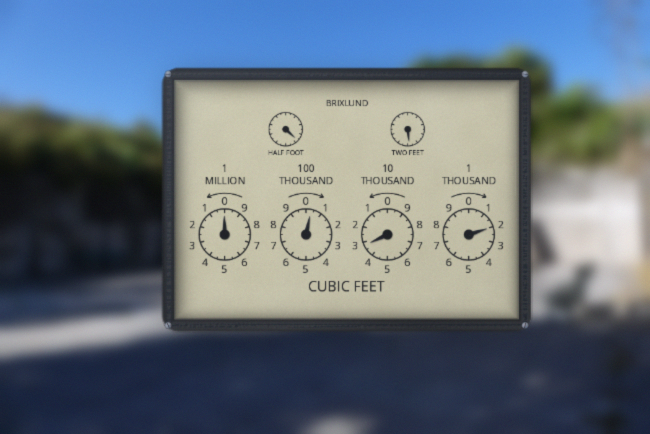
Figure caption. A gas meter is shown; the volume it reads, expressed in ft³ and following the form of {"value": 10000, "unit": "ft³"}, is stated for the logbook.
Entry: {"value": 3200, "unit": "ft³"}
